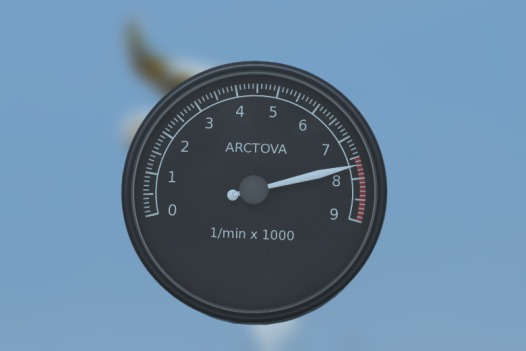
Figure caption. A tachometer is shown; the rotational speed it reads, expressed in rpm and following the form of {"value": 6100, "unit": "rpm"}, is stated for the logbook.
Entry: {"value": 7700, "unit": "rpm"}
